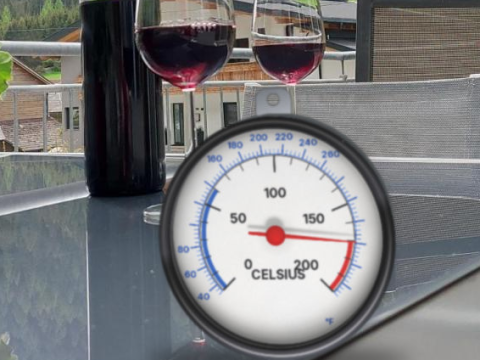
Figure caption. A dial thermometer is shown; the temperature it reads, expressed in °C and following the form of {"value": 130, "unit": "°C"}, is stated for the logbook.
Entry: {"value": 170, "unit": "°C"}
